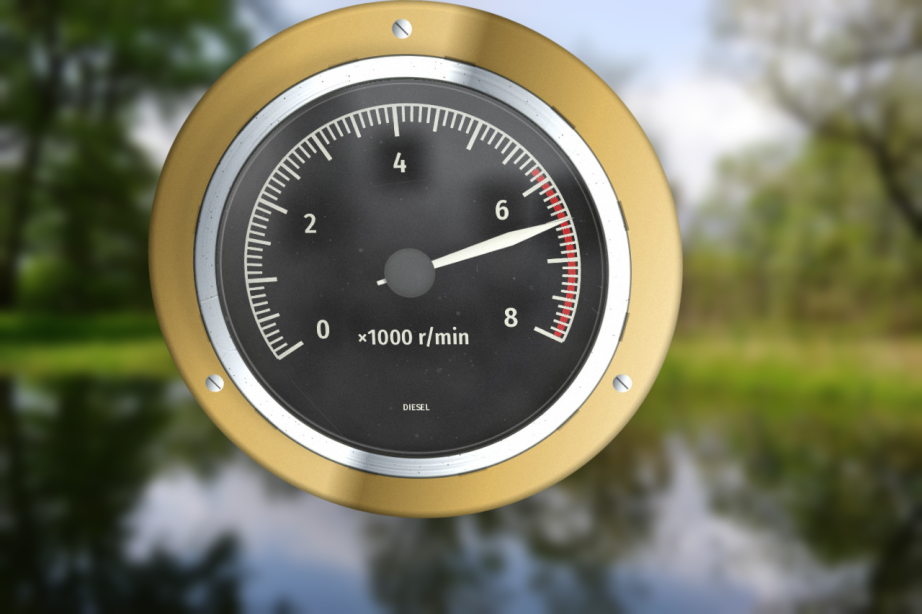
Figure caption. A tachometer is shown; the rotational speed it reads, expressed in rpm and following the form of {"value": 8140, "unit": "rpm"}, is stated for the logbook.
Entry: {"value": 6500, "unit": "rpm"}
